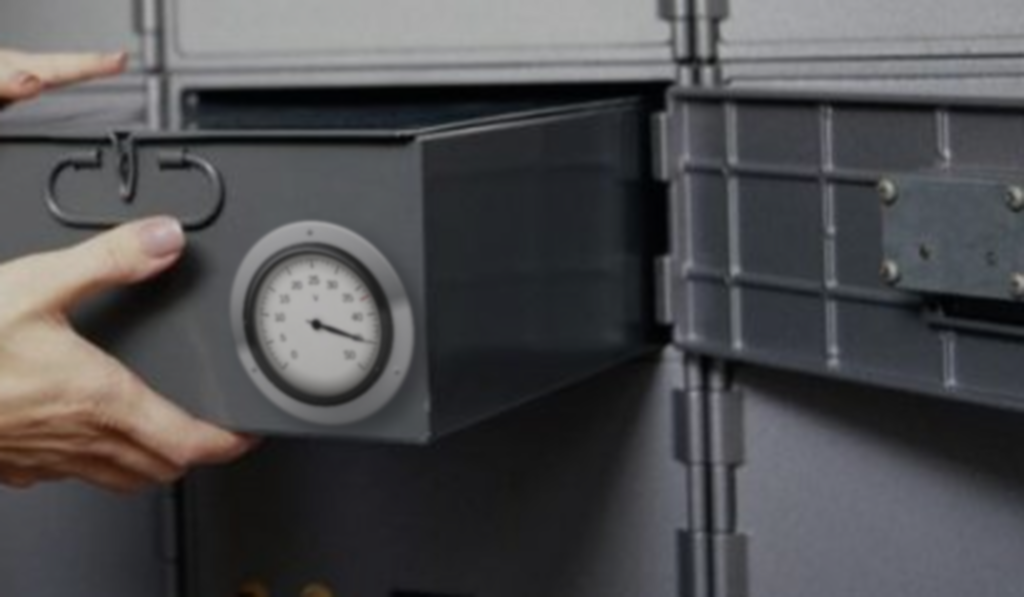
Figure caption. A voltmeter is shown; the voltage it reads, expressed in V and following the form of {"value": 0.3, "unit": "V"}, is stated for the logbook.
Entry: {"value": 45, "unit": "V"}
